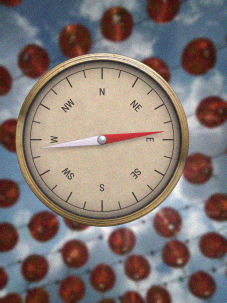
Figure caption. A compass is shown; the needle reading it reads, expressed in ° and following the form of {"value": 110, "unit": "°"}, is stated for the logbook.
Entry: {"value": 82.5, "unit": "°"}
